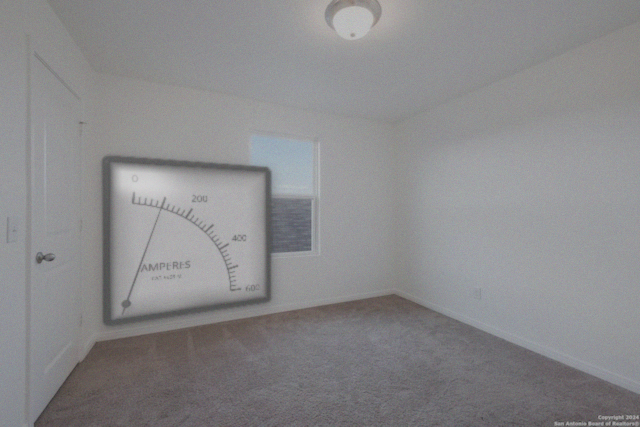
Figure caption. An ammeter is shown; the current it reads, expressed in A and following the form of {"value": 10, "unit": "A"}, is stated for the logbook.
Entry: {"value": 100, "unit": "A"}
